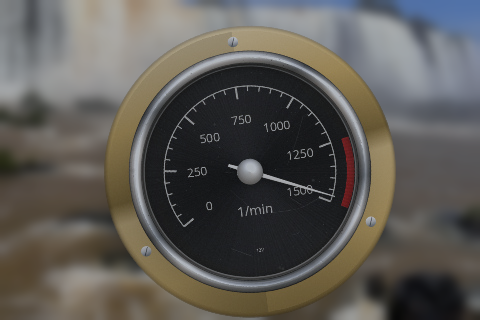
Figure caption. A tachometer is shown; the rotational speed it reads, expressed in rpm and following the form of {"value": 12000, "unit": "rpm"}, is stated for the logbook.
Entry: {"value": 1475, "unit": "rpm"}
